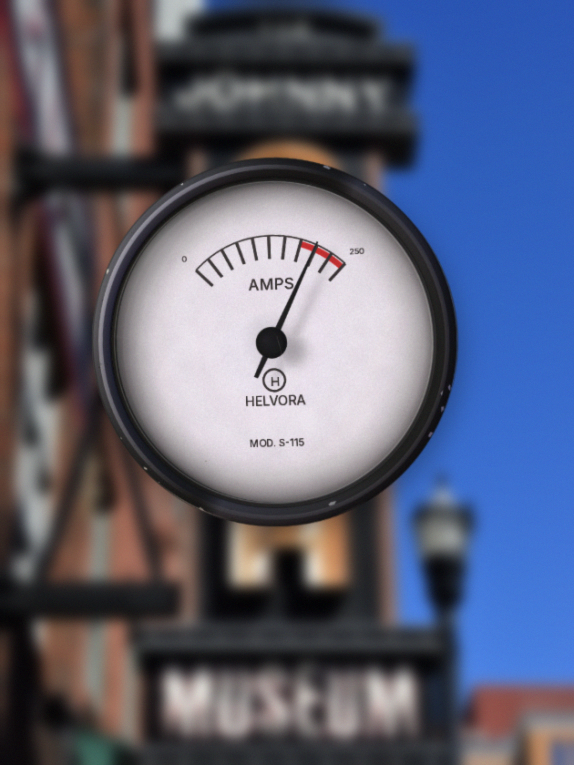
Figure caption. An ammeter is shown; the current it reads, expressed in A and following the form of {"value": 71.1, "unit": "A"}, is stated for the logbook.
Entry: {"value": 200, "unit": "A"}
